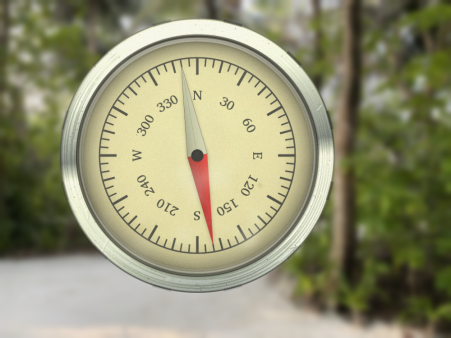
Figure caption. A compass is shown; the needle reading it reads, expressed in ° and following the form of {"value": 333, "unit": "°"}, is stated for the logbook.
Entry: {"value": 170, "unit": "°"}
